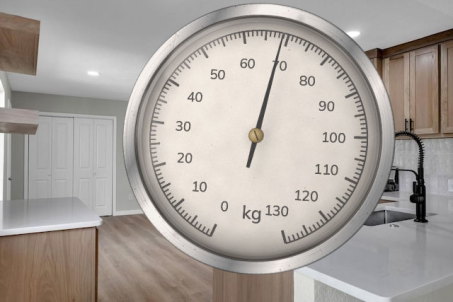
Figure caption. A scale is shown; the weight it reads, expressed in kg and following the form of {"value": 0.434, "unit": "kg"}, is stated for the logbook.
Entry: {"value": 69, "unit": "kg"}
